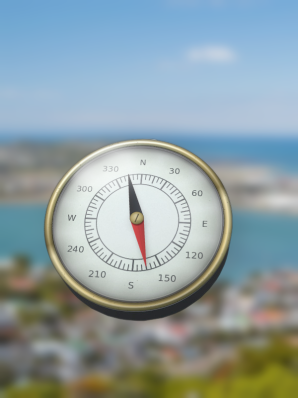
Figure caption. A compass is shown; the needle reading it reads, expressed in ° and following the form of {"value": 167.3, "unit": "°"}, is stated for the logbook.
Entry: {"value": 165, "unit": "°"}
